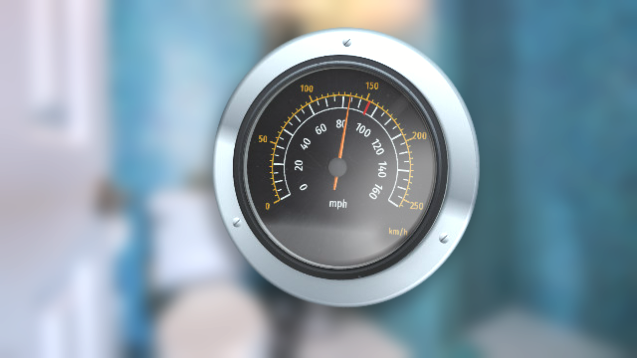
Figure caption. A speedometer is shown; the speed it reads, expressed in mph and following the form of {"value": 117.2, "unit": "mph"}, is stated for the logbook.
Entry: {"value": 85, "unit": "mph"}
